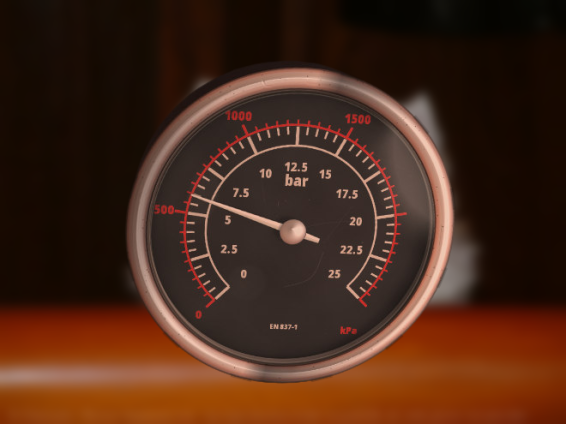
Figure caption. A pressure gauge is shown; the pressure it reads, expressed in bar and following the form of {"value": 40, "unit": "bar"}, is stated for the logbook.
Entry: {"value": 6, "unit": "bar"}
